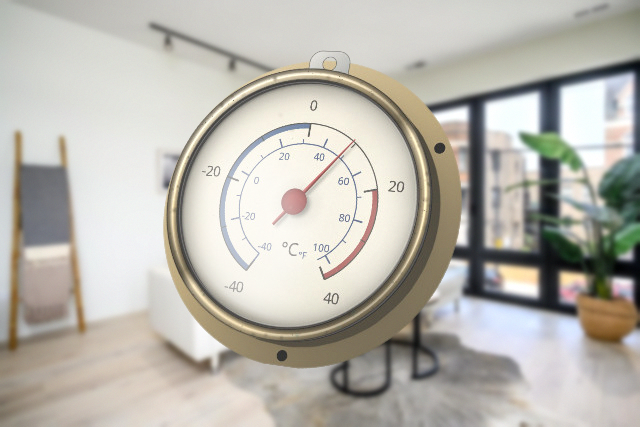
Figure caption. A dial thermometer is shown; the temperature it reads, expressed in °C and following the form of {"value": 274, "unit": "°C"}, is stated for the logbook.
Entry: {"value": 10, "unit": "°C"}
